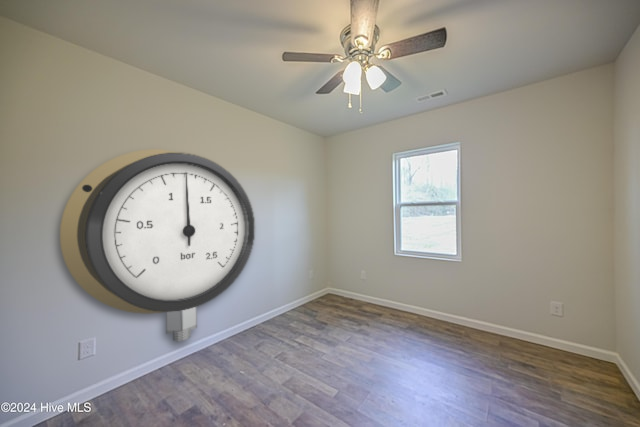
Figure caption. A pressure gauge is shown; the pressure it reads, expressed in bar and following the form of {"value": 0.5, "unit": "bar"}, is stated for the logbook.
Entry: {"value": 1.2, "unit": "bar"}
